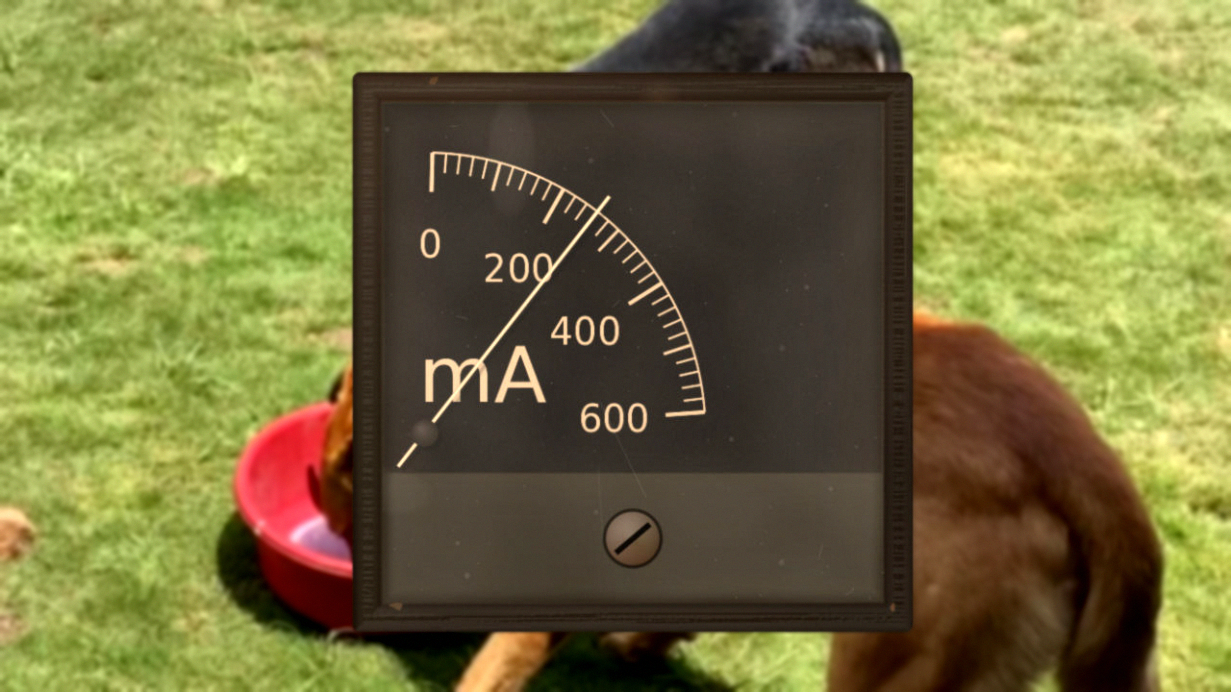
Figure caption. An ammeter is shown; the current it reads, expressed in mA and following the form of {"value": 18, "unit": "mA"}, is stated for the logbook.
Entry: {"value": 260, "unit": "mA"}
